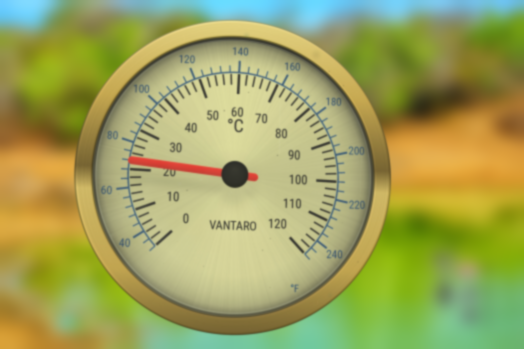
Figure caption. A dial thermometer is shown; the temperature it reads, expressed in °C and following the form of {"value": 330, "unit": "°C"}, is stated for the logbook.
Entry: {"value": 22, "unit": "°C"}
